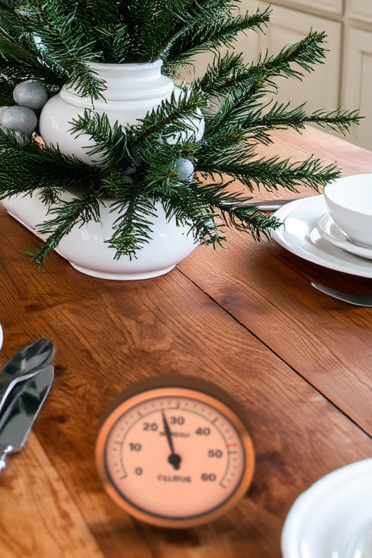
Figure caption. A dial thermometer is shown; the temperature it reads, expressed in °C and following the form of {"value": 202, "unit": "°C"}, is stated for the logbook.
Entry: {"value": 26, "unit": "°C"}
